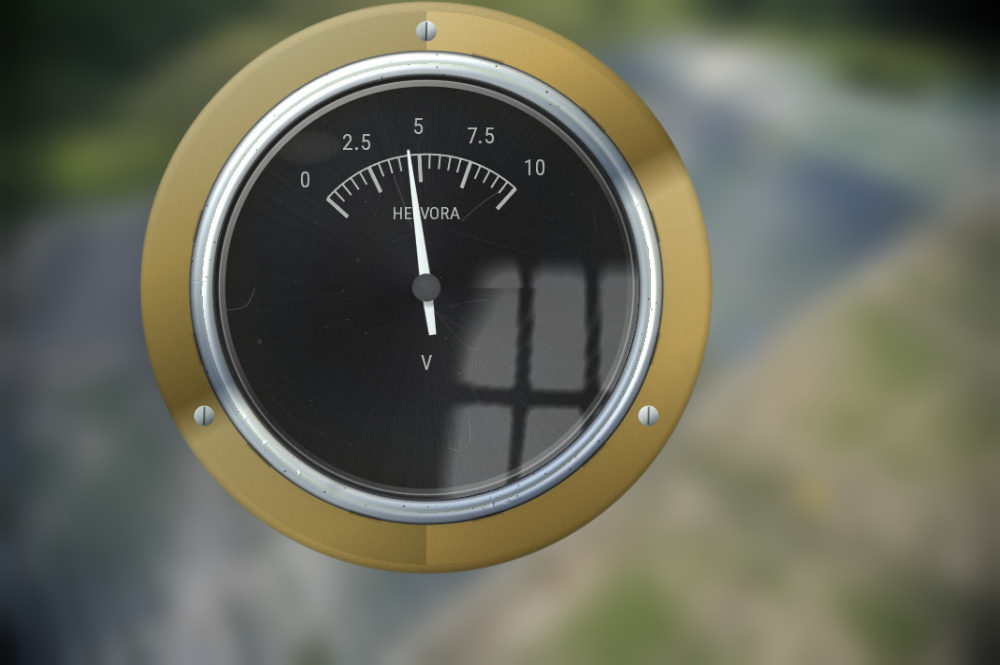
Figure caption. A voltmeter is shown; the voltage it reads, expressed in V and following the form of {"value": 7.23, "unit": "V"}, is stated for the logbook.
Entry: {"value": 4.5, "unit": "V"}
